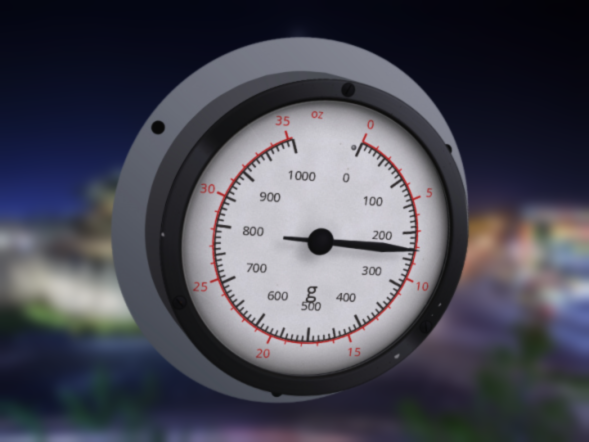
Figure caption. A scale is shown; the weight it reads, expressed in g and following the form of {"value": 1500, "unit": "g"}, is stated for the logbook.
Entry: {"value": 230, "unit": "g"}
